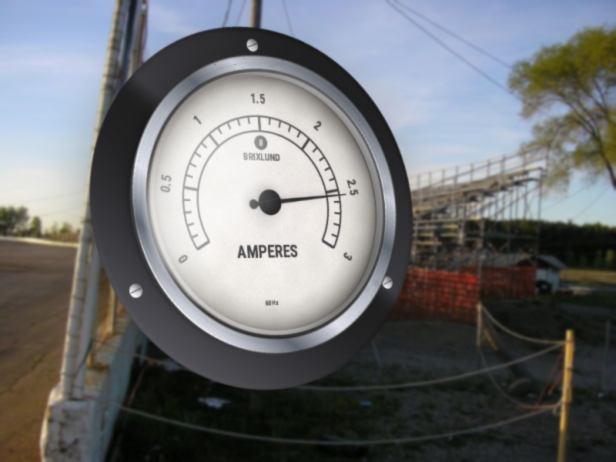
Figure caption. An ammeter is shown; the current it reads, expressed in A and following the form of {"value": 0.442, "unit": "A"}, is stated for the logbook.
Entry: {"value": 2.55, "unit": "A"}
